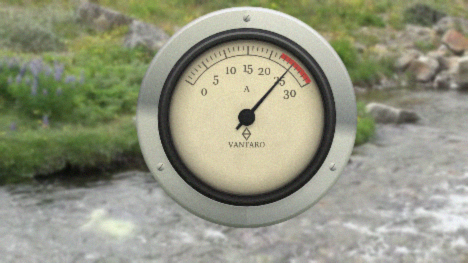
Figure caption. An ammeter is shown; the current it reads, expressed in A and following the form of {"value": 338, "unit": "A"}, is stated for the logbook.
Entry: {"value": 25, "unit": "A"}
